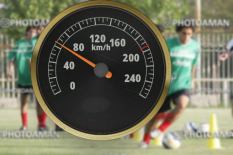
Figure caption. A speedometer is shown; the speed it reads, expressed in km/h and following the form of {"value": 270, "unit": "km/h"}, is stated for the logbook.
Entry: {"value": 65, "unit": "km/h"}
